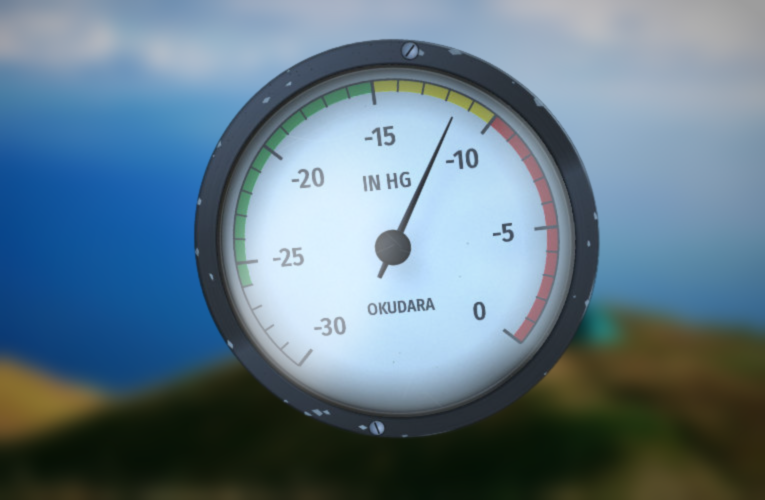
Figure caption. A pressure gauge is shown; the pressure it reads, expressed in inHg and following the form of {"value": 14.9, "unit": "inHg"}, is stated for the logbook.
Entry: {"value": -11.5, "unit": "inHg"}
